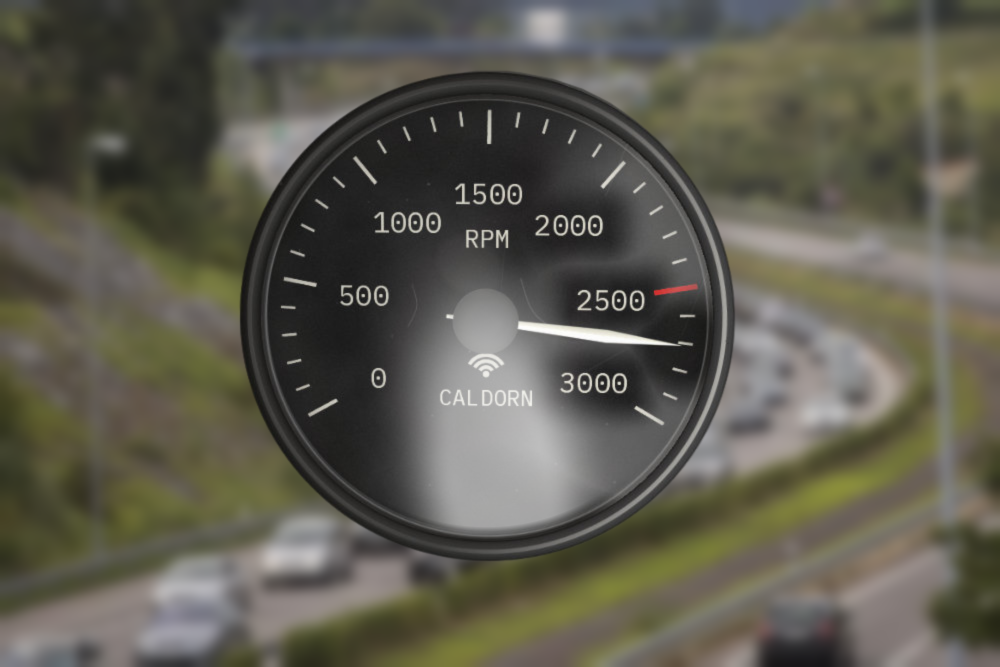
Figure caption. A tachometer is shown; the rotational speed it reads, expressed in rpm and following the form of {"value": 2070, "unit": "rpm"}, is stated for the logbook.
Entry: {"value": 2700, "unit": "rpm"}
